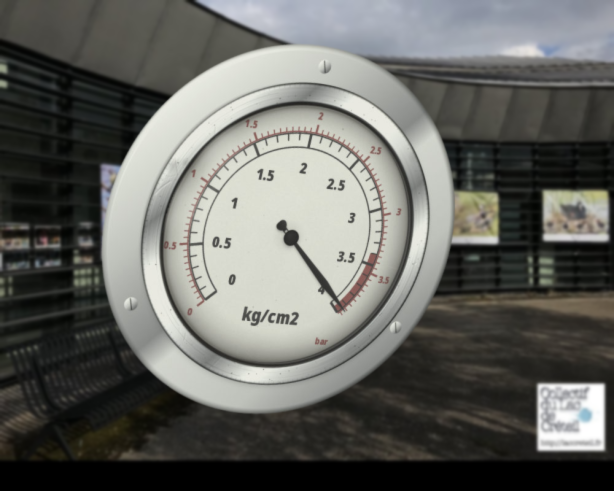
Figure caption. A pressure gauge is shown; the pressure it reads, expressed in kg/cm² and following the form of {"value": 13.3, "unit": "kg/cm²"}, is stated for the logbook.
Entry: {"value": 3.95, "unit": "kg/cm²"}
